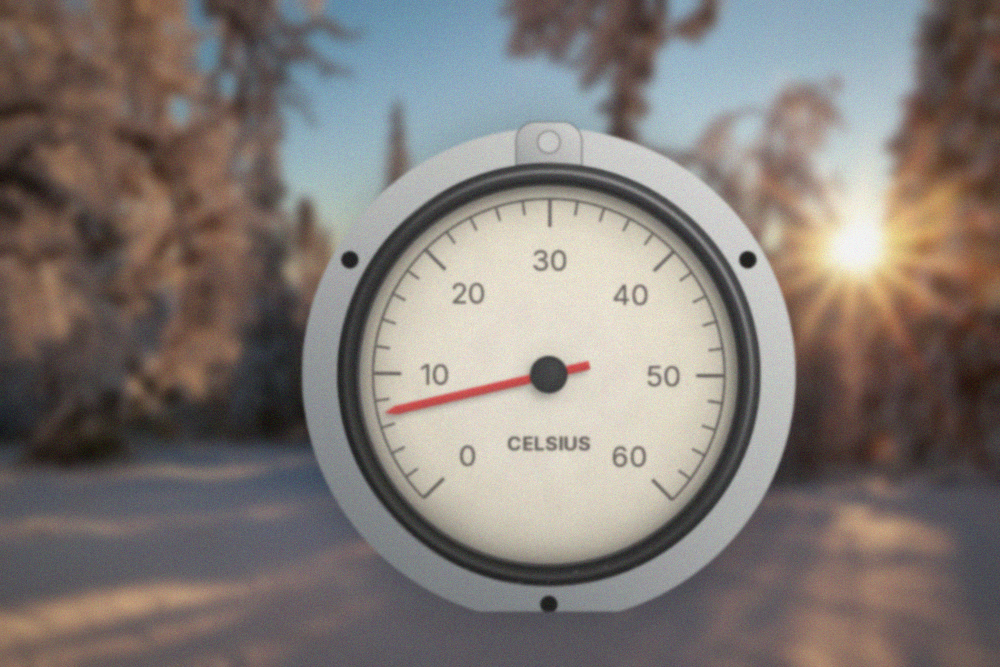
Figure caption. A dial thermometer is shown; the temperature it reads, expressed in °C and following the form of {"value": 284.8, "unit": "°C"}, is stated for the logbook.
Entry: {"value": 7, "unit": "°C"}
